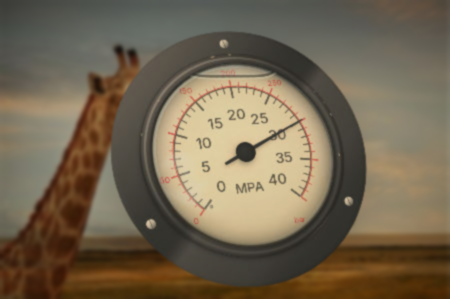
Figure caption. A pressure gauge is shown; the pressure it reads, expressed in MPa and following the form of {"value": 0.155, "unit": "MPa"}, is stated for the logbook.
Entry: {"value": 30, "unit": "MPa"}
